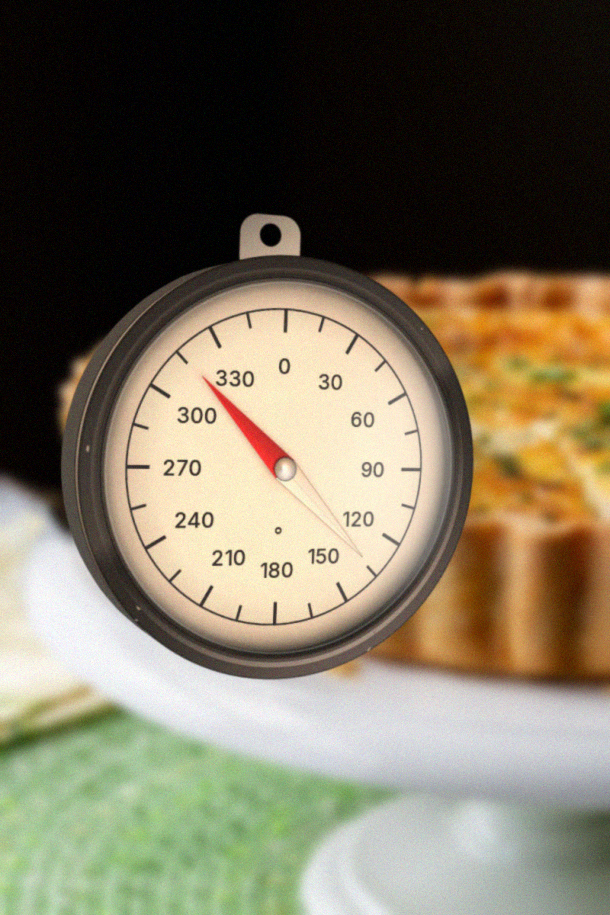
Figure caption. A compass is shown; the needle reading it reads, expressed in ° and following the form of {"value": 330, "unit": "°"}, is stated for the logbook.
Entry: {"value": 315, "unit": "°"}
